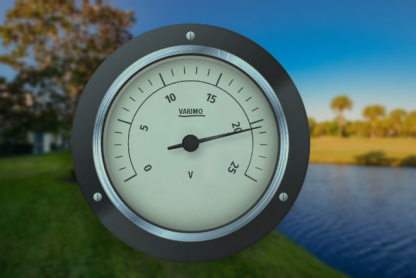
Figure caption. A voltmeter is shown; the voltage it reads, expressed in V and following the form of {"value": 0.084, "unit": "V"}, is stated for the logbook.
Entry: {"value": 20.5, "unit": "V"}
